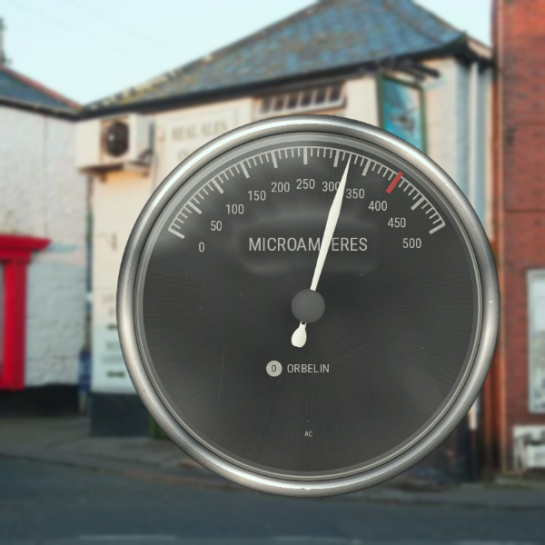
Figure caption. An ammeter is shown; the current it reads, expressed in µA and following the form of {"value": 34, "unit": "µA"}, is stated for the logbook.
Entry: {"value": 320, "unit": "µA"}
